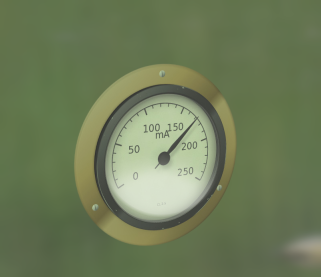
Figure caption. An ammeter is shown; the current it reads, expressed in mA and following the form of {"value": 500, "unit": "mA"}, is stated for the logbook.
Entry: {"value": 170, "unit": "mA"}
